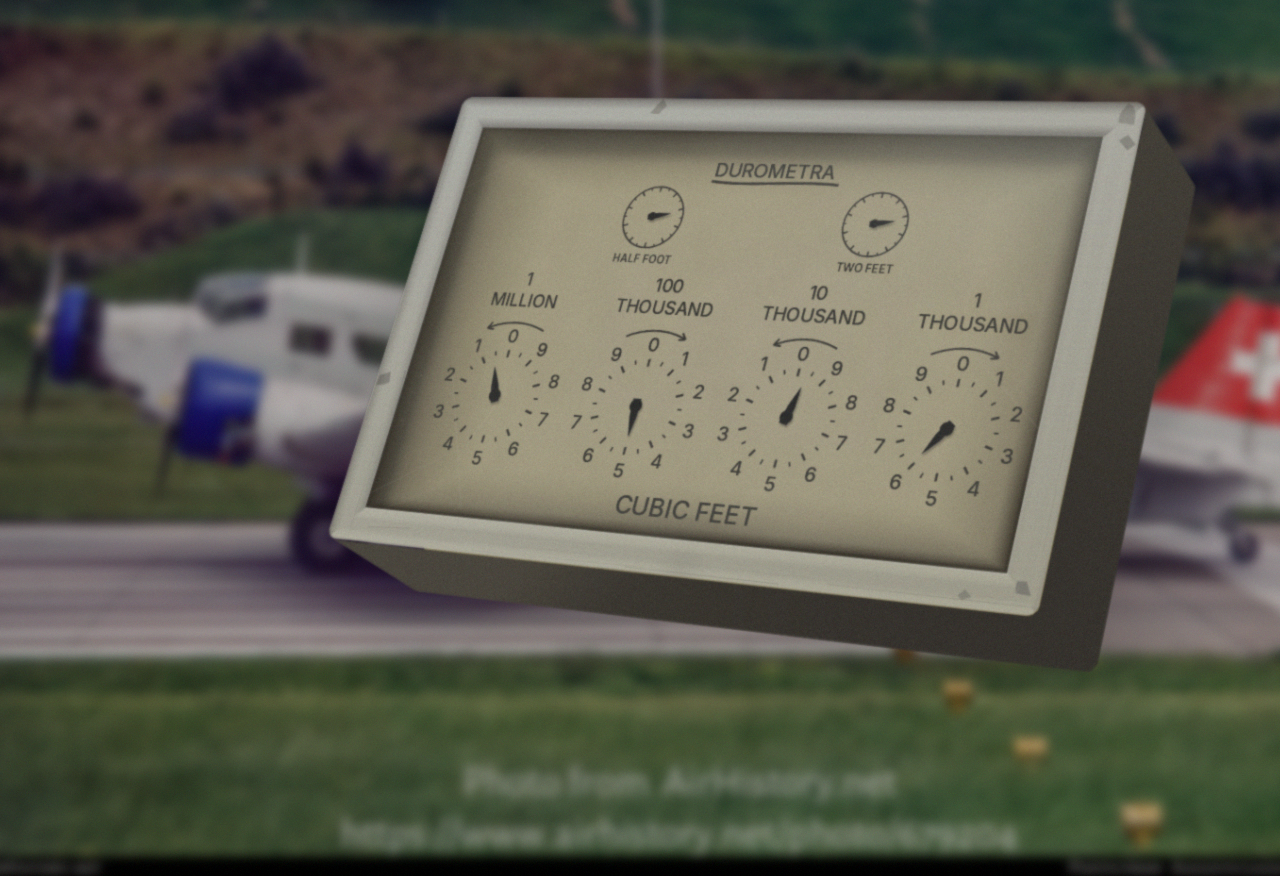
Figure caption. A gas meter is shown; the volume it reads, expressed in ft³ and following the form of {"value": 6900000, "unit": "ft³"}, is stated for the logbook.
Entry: {"value": 49600, "unit": "ft³"}
